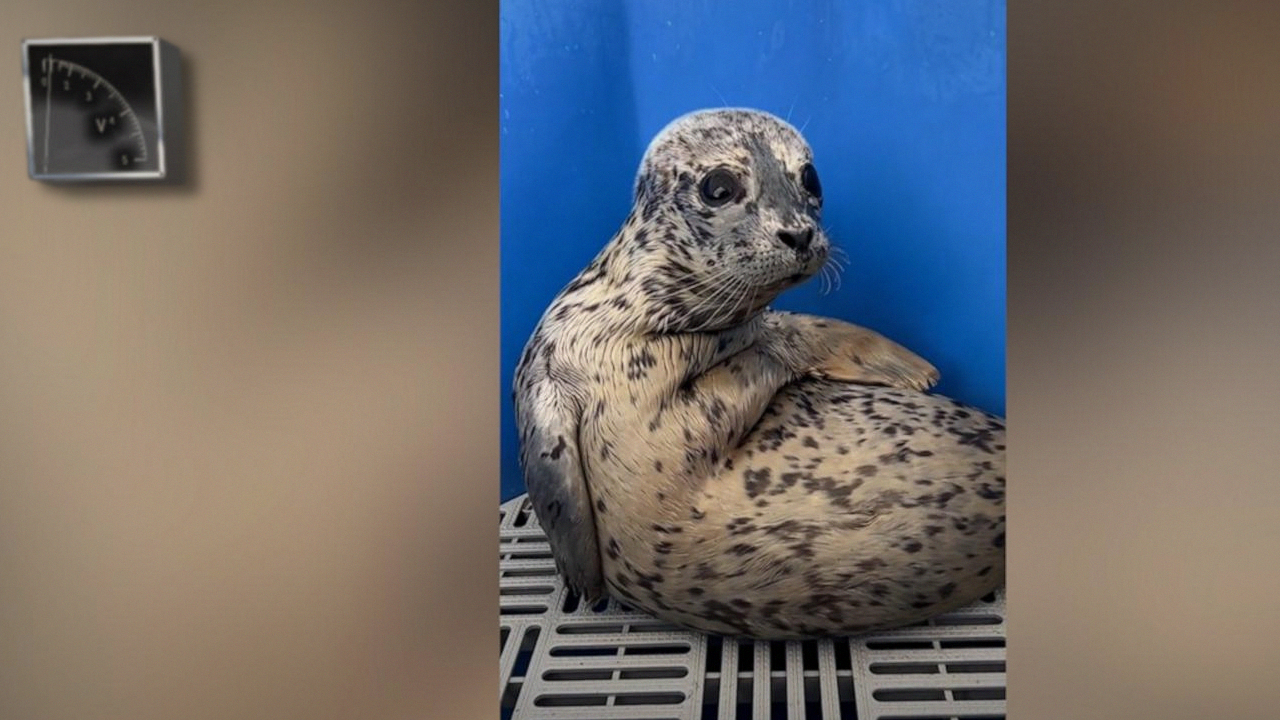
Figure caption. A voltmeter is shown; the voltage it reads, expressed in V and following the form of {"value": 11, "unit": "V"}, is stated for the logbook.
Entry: {"value": 1, "unit": "V"}
